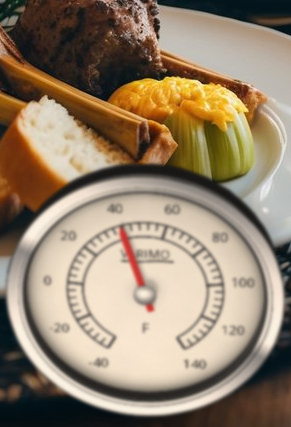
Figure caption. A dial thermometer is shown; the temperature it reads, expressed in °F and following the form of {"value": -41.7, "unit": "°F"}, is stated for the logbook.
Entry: {"value": 40, "unit": "°F"}
